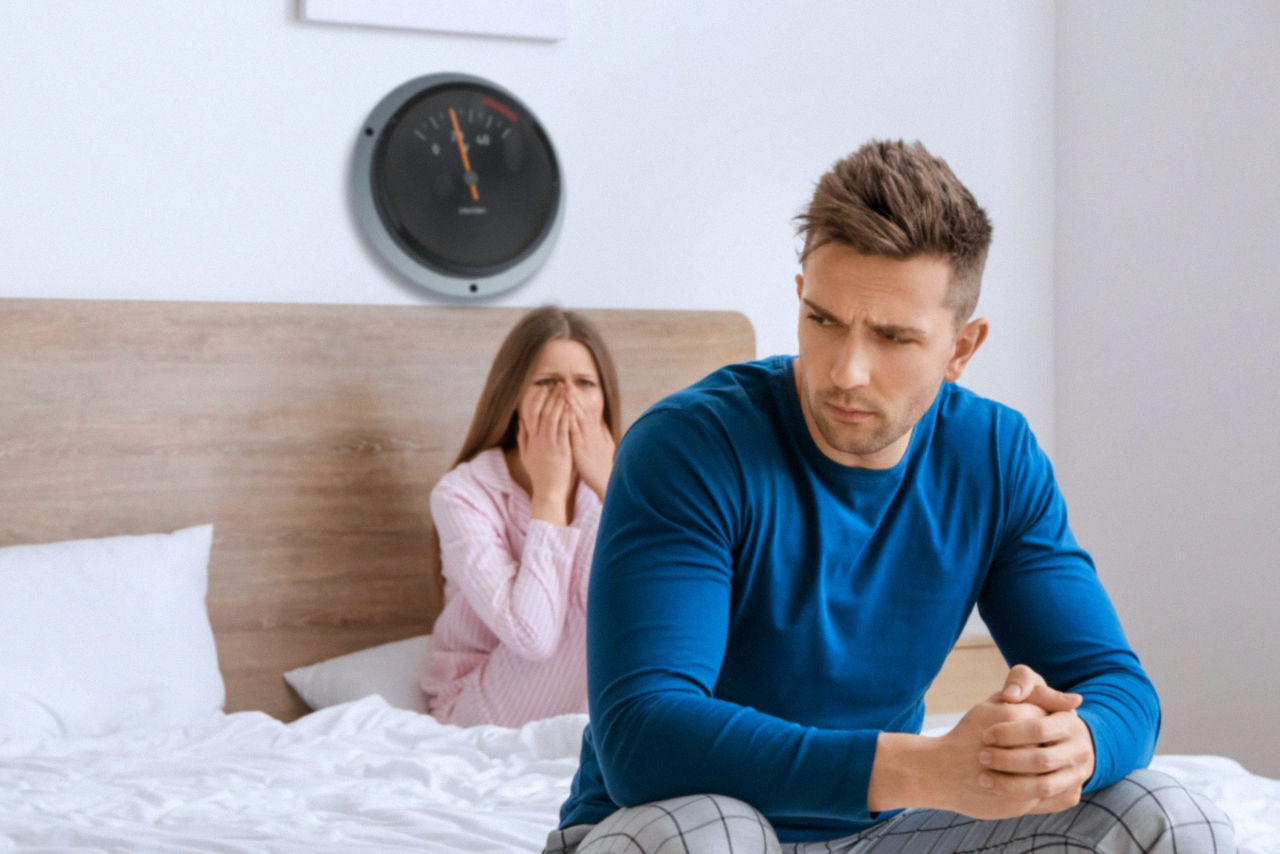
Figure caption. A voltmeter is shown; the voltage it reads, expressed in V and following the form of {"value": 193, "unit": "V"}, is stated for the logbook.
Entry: {"value": 20, "unit": "V"}
